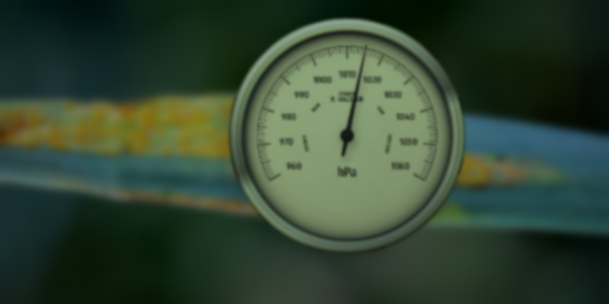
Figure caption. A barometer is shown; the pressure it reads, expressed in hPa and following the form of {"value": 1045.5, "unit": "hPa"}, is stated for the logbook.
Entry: {"value": 1015, "unit": "hPa"}
